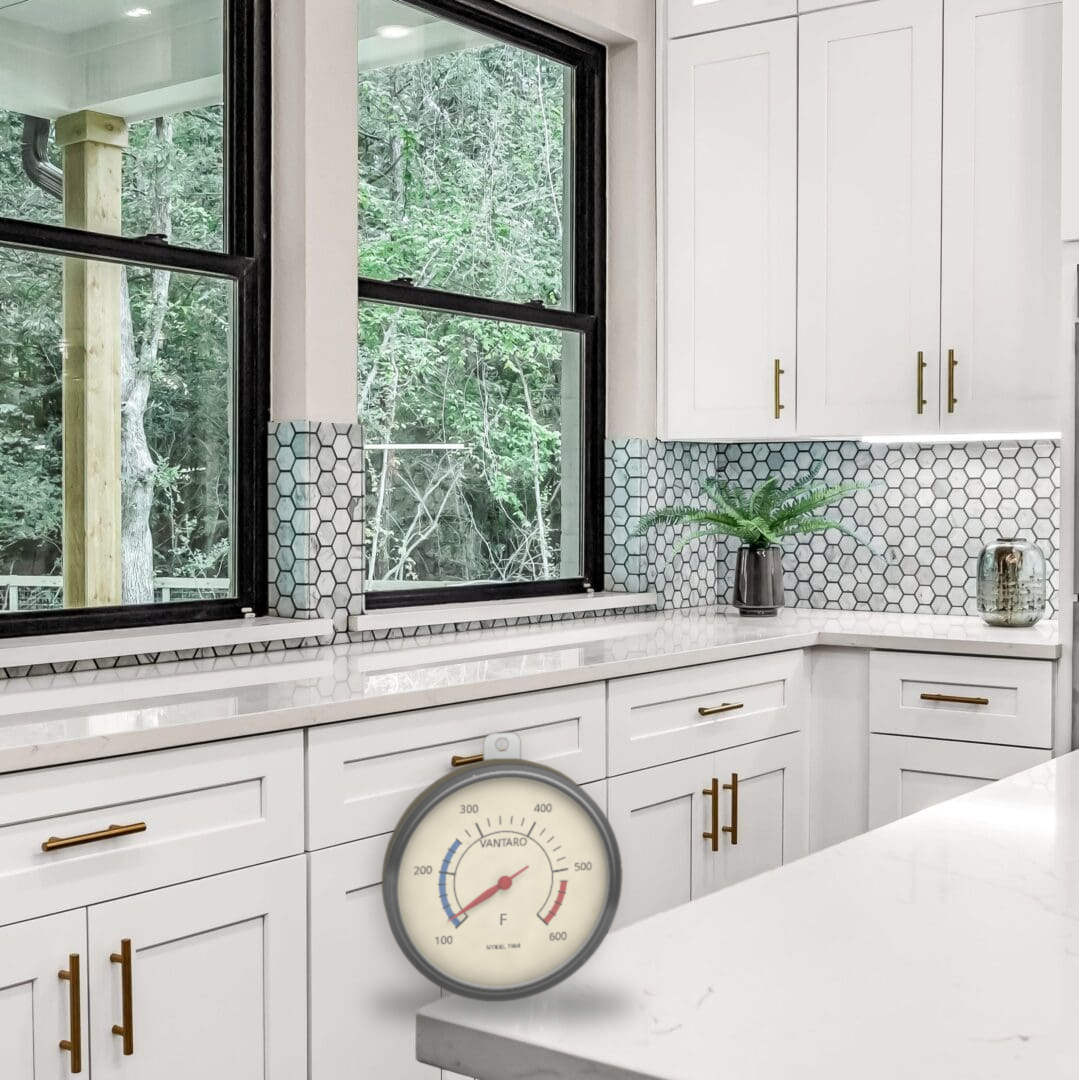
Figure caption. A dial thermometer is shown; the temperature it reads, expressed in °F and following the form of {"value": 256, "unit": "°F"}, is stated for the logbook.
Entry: {"value": 120, "unit": "°F"}
